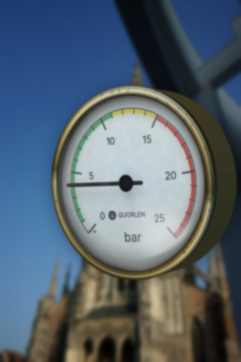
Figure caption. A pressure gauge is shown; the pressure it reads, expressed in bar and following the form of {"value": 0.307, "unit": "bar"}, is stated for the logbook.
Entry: {"value": 4, "unit": "bar"}
